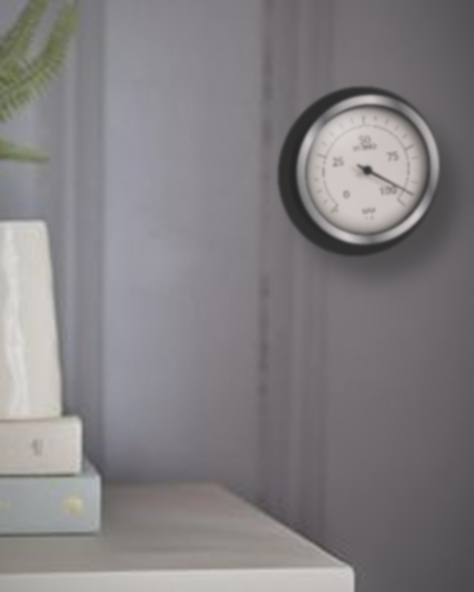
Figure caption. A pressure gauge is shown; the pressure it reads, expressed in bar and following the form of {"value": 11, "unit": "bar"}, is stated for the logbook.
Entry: {"value": 95, "unit": "bar"}
